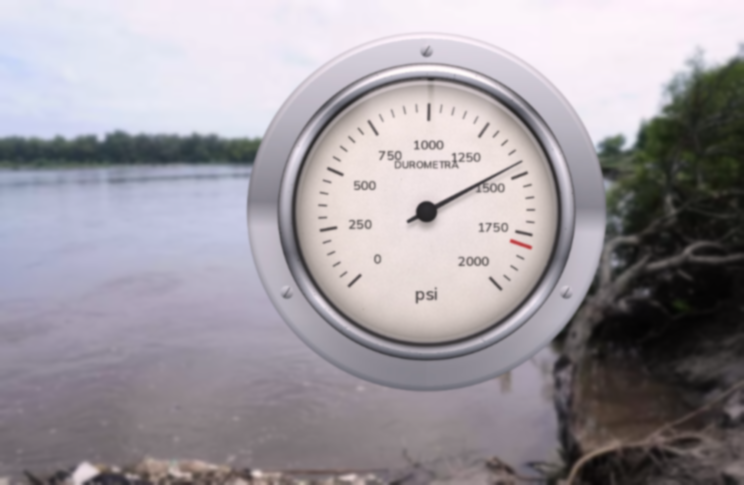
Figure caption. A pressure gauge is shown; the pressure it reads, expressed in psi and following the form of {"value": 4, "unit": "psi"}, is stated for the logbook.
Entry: {"value": 1450, "unit": "psi"}
